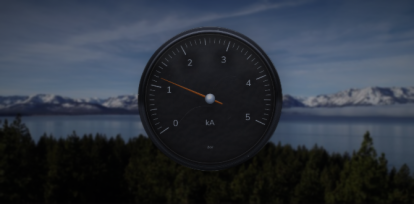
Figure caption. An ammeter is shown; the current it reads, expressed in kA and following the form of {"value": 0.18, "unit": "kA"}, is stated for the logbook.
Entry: {"value": 1.2, "unit": "kA"}
